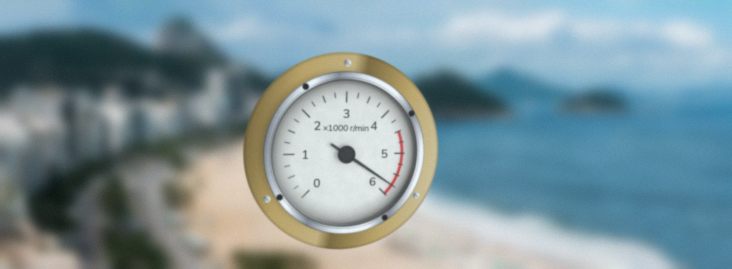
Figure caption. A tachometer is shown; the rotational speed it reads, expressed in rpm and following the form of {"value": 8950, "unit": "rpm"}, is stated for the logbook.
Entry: {"value": 5750, "unit": "rpm"}
